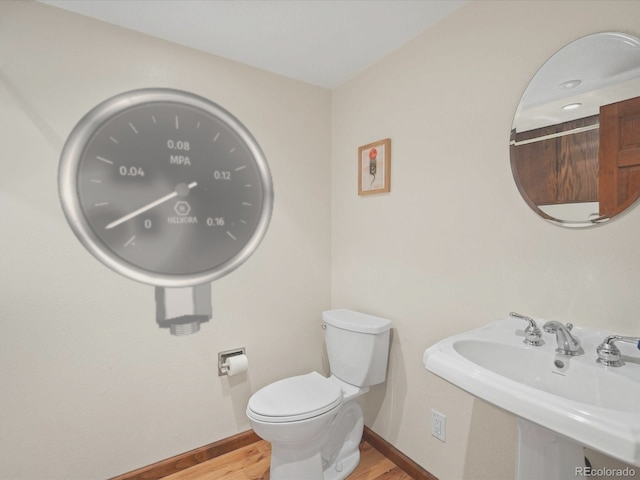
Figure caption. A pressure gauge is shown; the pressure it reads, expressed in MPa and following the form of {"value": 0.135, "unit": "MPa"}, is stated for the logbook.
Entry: {"value": 0.01, "unit": "MPa"}
